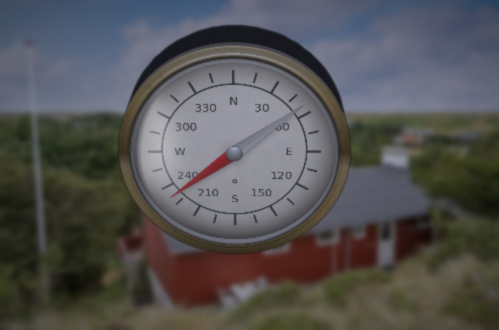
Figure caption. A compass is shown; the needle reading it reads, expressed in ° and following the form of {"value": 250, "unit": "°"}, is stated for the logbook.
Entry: {"value": 232.5, "unit": "°"}
